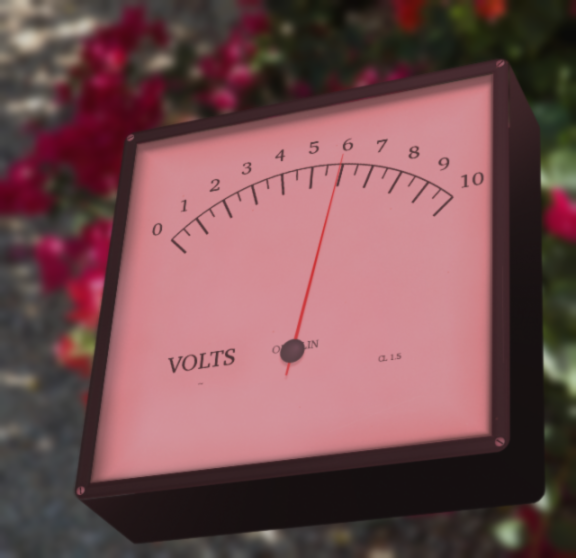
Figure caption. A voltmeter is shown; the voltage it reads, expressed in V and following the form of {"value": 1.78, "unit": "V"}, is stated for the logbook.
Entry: {"value": 6, "unit": "V"}
